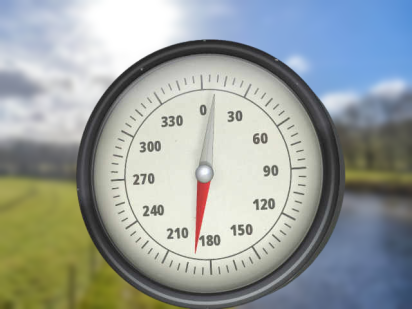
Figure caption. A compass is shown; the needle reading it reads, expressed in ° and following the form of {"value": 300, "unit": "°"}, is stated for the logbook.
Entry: {"value": 190, "unit": "°"}
